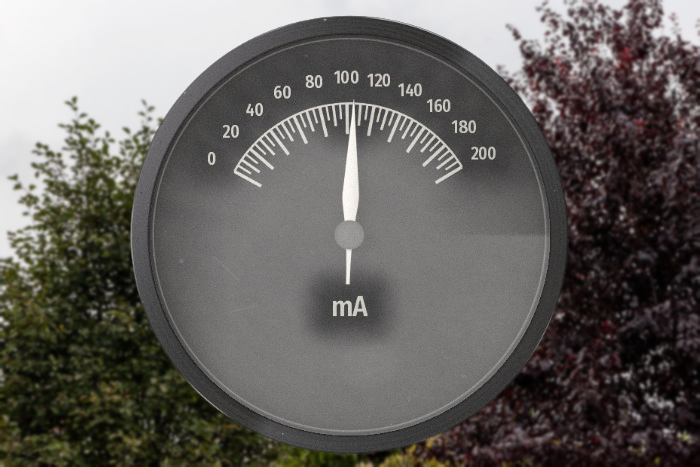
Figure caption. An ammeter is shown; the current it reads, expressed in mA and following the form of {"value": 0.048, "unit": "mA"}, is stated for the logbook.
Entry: {"value": 105, "unit": "mA"}
